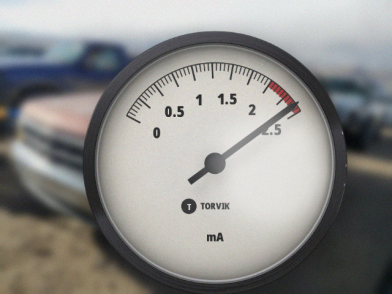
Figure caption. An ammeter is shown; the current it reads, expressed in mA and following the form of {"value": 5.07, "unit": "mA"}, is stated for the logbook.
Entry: {"value": 2.4, "unit": "mA"}
